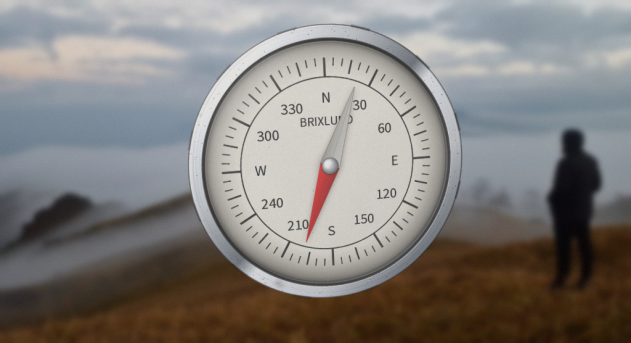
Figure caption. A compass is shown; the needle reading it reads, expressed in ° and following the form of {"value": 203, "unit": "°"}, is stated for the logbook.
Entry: {"value": 200, "unit": "°"}
